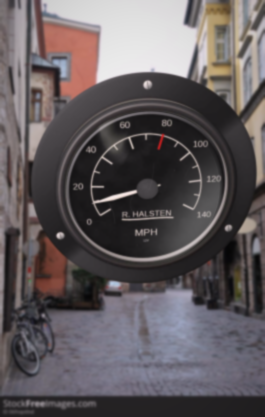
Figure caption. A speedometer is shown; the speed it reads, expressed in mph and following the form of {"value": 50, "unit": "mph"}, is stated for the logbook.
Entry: {"value": 10, "unit": "mph"}
